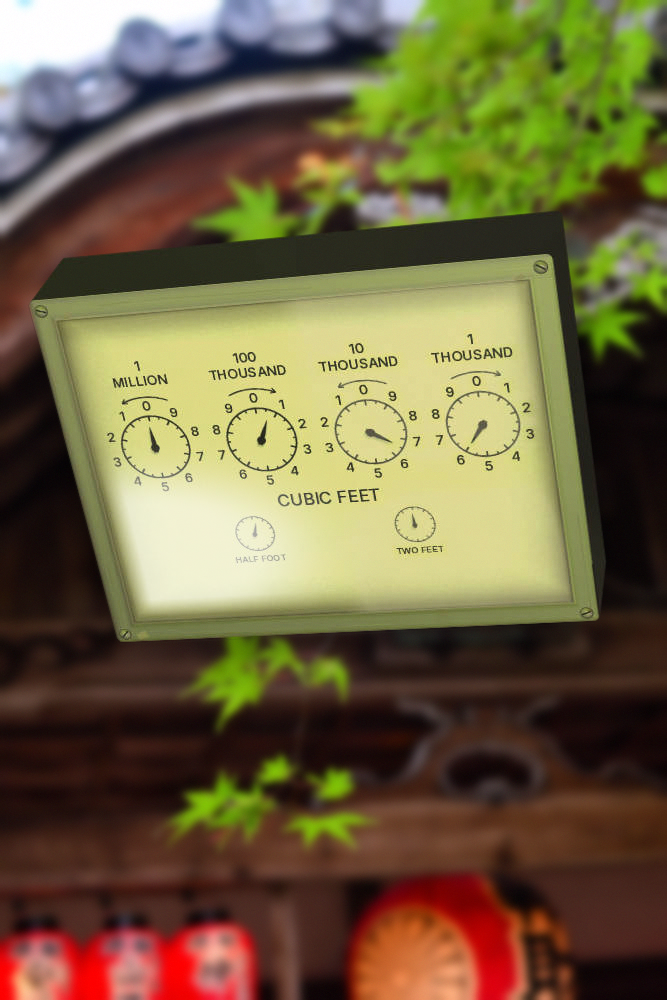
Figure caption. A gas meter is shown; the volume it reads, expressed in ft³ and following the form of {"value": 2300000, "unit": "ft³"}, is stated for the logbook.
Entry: {"value": 6600, "unit": "ft³"}
